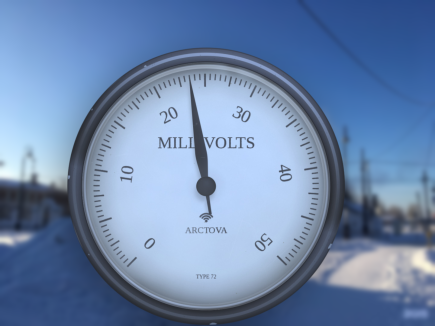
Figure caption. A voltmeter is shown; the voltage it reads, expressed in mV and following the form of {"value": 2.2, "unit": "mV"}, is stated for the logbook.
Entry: {"value": 23.5, "unit": "mV"}
